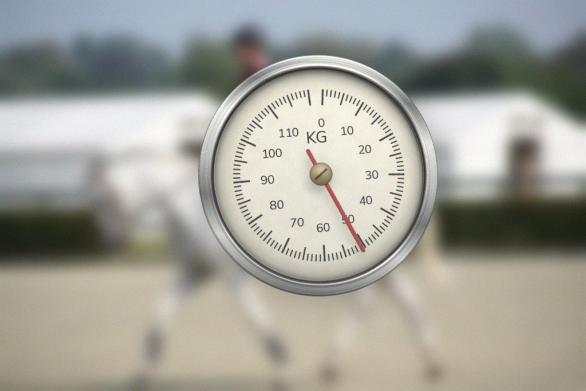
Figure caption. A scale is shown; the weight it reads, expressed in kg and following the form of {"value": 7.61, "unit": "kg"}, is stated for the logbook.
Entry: {"value": 51, "unit": "kg"}
